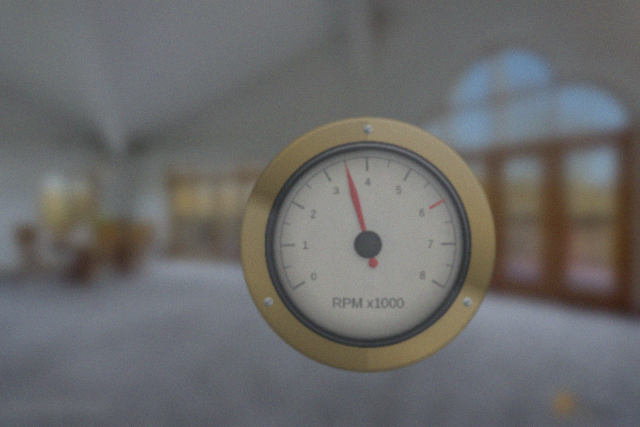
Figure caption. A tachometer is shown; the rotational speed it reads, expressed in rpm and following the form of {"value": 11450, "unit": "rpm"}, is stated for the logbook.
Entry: {"value": 3500, "unit": "rpm"}
